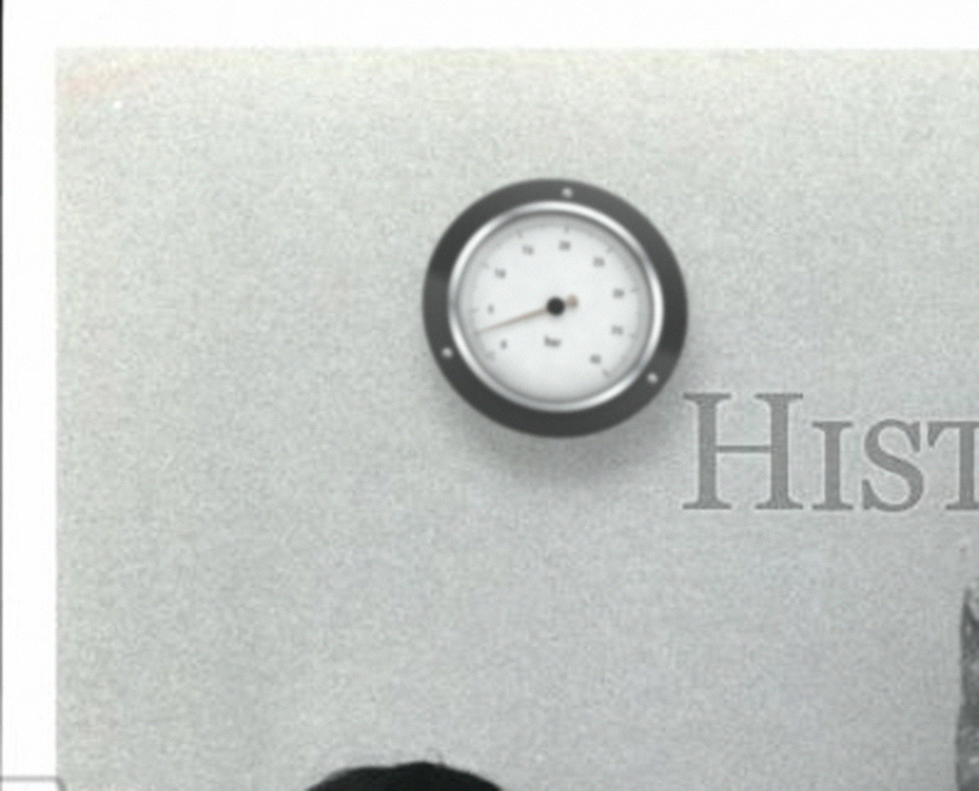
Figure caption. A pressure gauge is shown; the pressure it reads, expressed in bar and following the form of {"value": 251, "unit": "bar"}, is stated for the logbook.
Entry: {"value": 2.5, "unit": "bar"}
